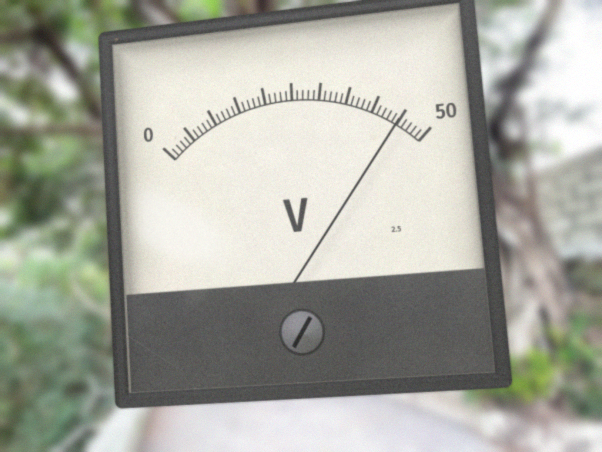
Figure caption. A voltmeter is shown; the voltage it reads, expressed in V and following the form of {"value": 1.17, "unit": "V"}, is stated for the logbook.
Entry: {"value": 45, "unit": "V"}
